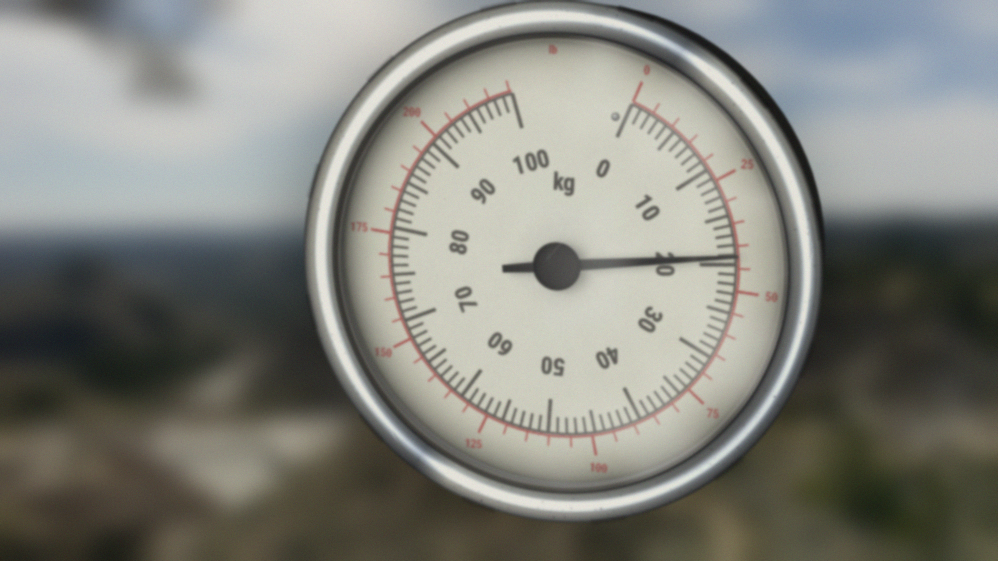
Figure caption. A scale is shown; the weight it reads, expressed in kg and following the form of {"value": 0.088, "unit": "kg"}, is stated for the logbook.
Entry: {"value": 19, "unit": "kg"}
